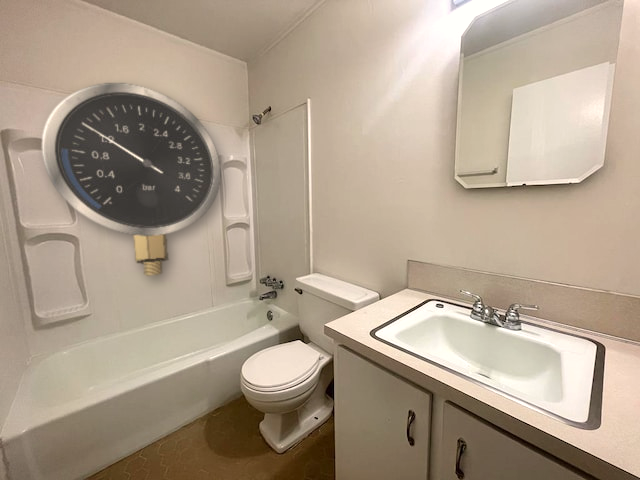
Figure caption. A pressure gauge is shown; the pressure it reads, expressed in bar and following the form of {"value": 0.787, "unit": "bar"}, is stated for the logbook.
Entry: {"value": 1.2, "unit": "bar"}
